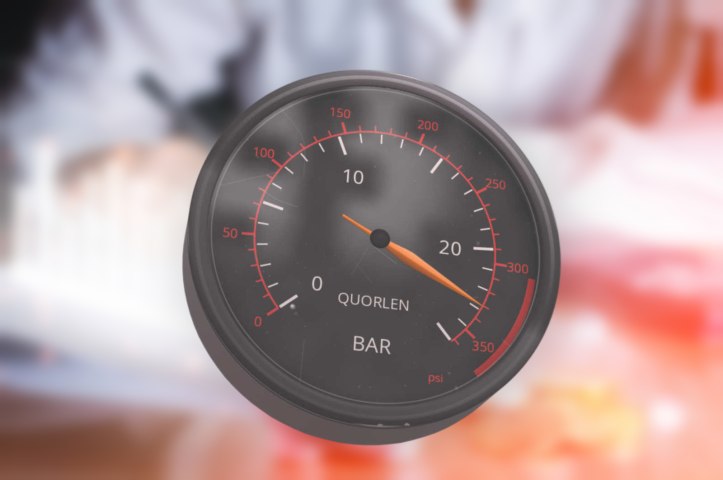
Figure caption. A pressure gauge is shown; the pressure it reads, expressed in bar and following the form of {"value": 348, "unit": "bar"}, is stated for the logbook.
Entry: {"value": 23, "unit": "bar"}
